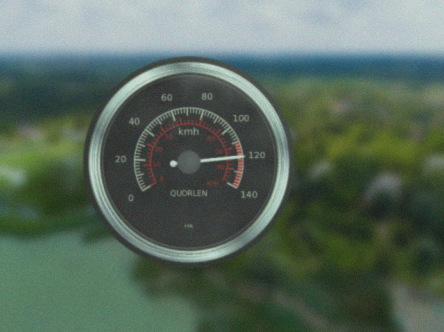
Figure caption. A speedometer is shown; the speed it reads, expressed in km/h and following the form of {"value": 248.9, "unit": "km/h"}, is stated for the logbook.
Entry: {"value": 120, "unit": "km/h"}
